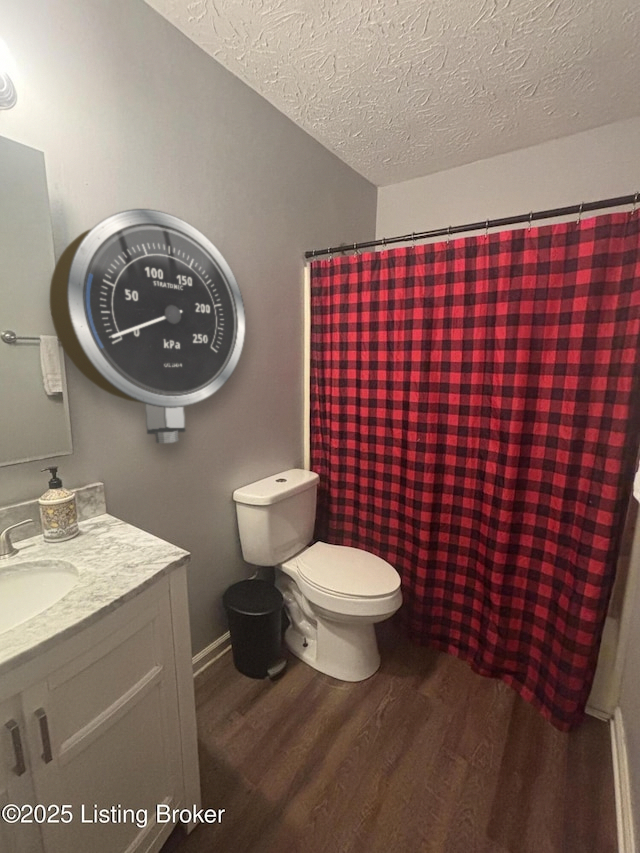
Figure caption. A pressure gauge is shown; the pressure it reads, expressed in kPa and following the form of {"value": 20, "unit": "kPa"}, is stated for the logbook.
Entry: {"value": 5, "unit": "kPa"}
